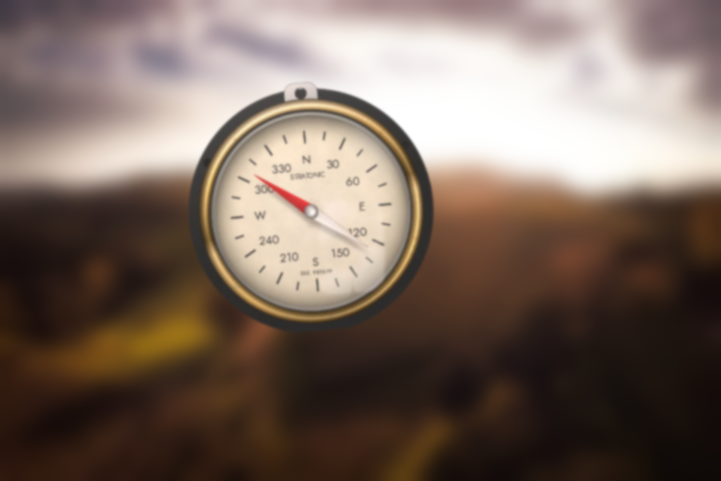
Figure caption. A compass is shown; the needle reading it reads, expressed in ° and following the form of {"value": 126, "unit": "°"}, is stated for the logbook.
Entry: {"value": 307.5, "unit": "°"}
